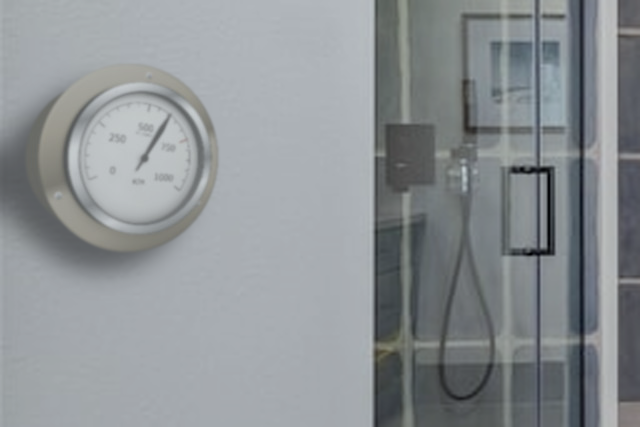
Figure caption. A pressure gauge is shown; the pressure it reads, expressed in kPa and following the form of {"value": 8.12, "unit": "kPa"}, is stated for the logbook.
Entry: {"value": 600, "unit": "kPa"}
